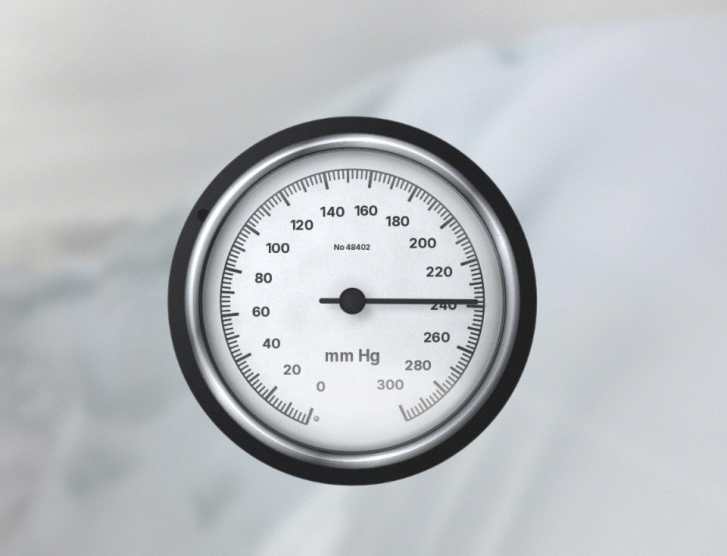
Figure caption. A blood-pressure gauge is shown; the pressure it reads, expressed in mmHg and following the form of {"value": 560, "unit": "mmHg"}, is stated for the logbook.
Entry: {"value": 238, "unit": "mmHg"}
